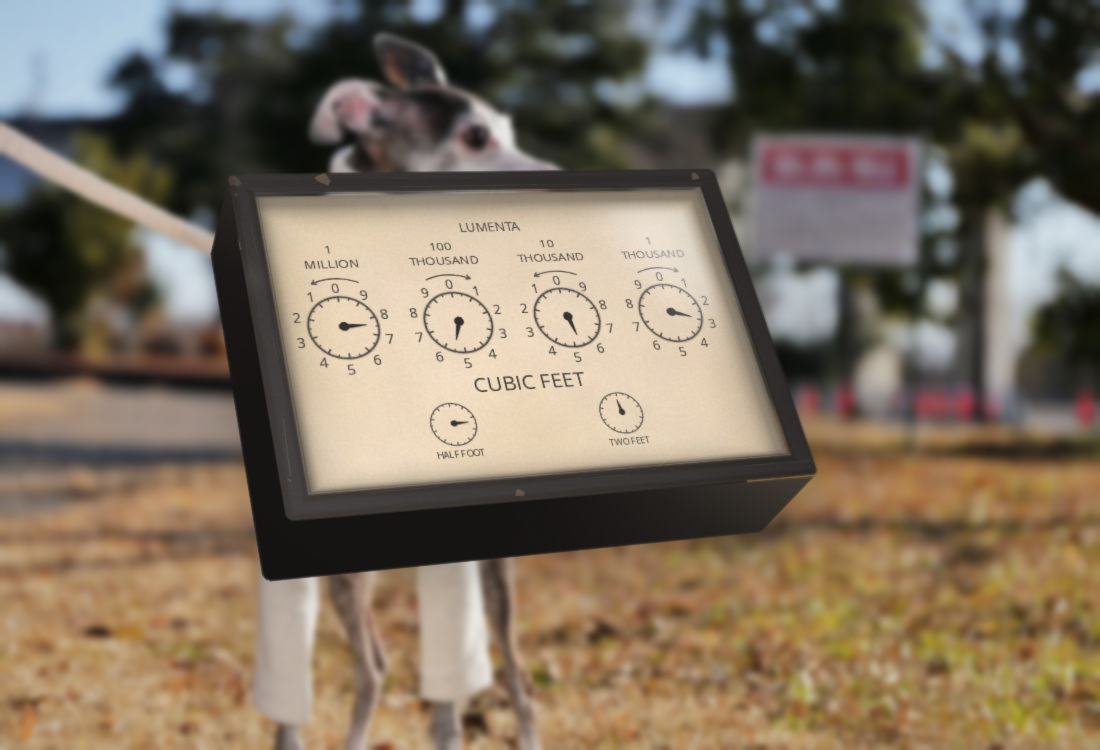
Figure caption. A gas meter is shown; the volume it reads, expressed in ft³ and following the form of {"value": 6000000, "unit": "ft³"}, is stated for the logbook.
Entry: {"value": 755300, "unit": "ft³"}
